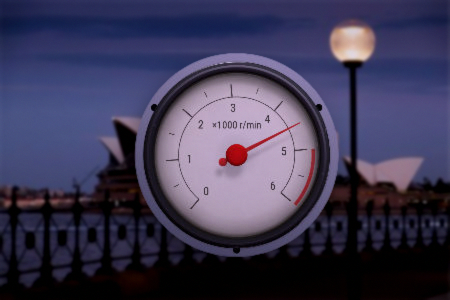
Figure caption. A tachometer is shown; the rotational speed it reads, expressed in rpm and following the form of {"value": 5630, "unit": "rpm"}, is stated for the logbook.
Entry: {"value": 4500, "unit": "rpm"}
